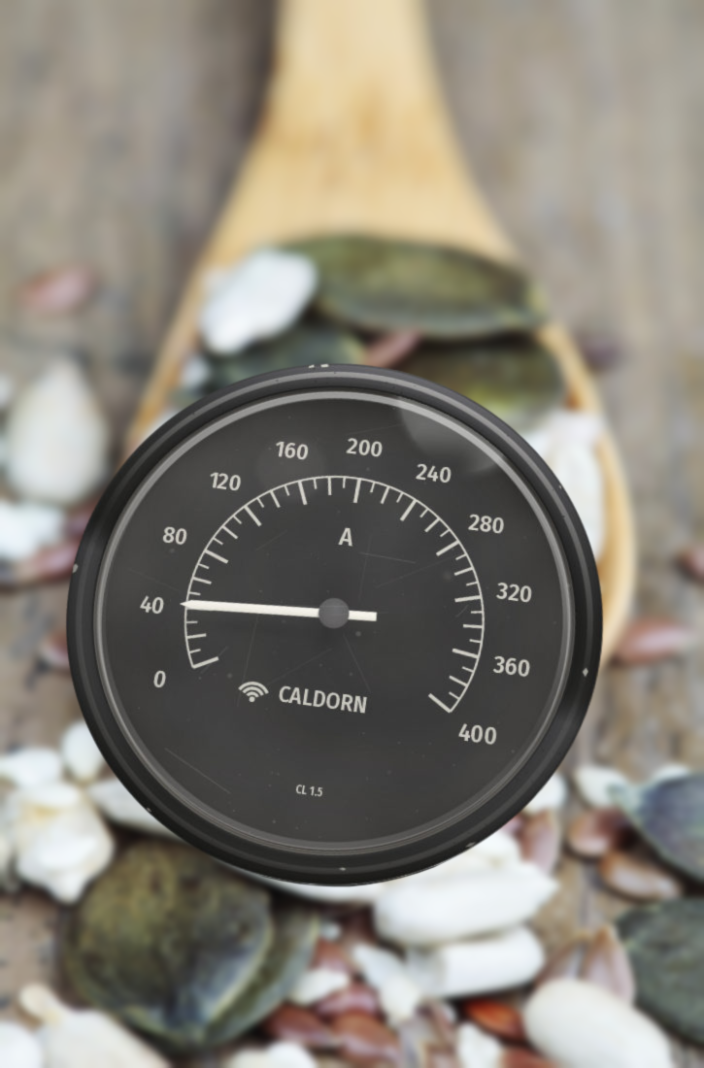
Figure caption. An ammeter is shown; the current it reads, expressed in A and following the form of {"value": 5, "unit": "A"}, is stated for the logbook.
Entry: {"value": 40, "unit": "A"}
